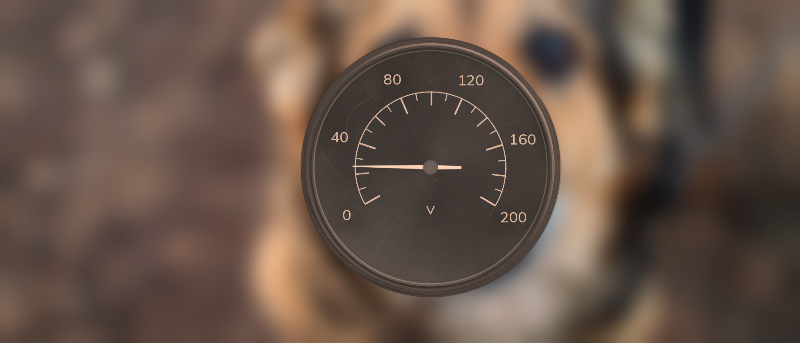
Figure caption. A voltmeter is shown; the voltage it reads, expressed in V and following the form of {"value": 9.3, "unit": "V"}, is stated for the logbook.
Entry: {"value": 25, "unit": "V"}
